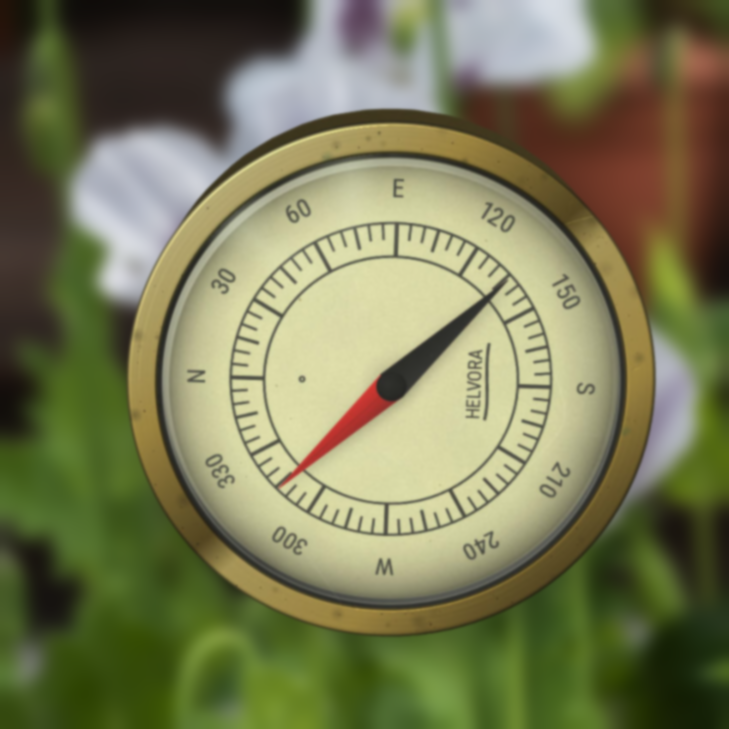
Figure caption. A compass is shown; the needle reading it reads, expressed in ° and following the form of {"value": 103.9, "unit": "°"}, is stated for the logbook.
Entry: {"value": 315, "unit": "°"}
